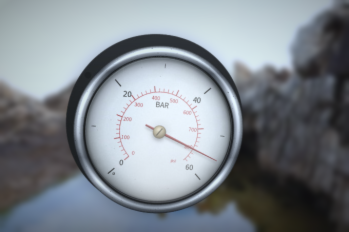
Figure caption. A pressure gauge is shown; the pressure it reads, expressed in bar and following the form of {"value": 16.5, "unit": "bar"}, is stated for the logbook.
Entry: {"value": 55, "unit": "bar"}
